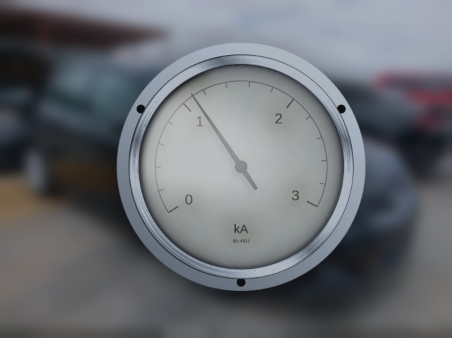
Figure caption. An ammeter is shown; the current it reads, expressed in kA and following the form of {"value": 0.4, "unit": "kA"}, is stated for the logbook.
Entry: {"value": 1.1, "unit": "kA"}
